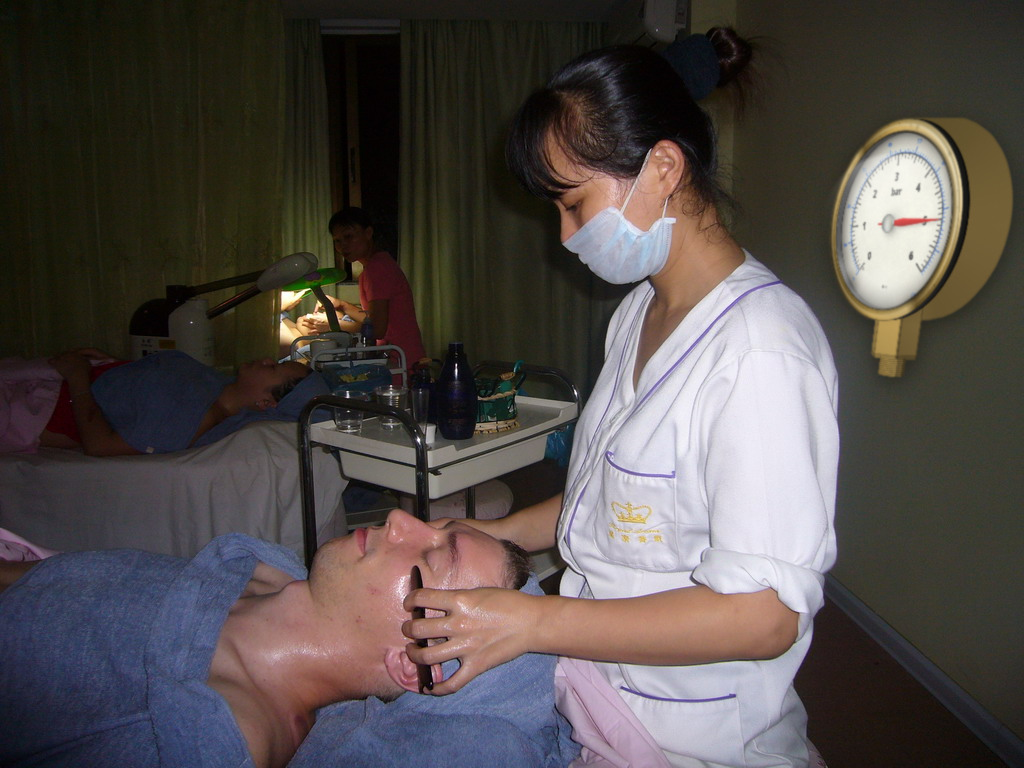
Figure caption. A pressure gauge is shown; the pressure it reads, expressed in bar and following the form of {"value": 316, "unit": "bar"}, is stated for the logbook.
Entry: {"value": 5, "unit": "bar"}
